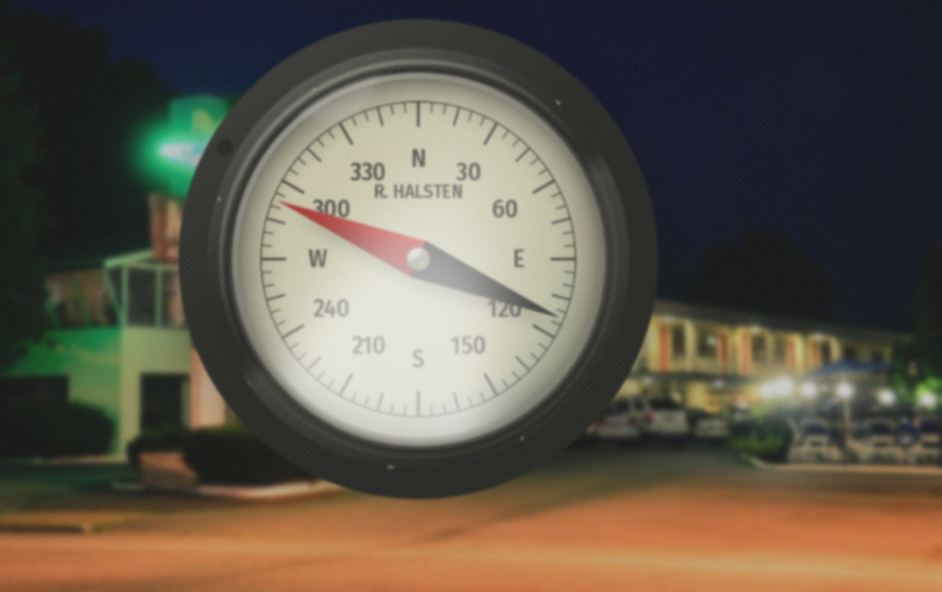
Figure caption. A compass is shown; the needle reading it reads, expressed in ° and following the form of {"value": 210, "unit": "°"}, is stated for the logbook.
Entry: {"value": 292.5, "unit": "°"}
